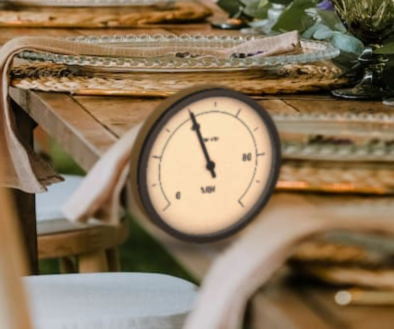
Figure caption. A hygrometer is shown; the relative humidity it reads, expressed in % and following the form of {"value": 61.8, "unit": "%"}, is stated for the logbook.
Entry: {"value": 40, "unit": "%"}
